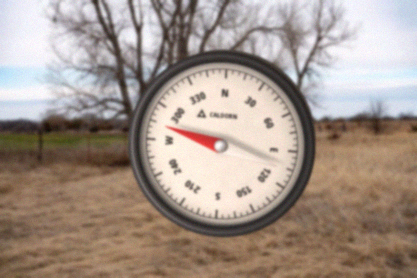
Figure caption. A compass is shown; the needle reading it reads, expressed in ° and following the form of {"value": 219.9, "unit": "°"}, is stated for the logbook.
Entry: {"value": 285, "unit": "°"}
